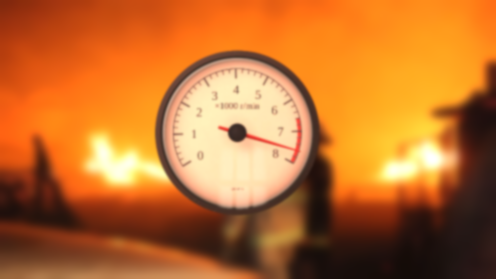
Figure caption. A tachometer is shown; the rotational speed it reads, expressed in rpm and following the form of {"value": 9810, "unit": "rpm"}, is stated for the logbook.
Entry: {"value": 7600, "unit": "rpm"}
